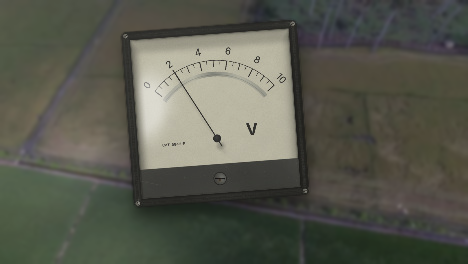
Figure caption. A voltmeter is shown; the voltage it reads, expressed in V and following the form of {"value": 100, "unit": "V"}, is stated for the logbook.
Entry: {"value": 2, "unit": "V"}
